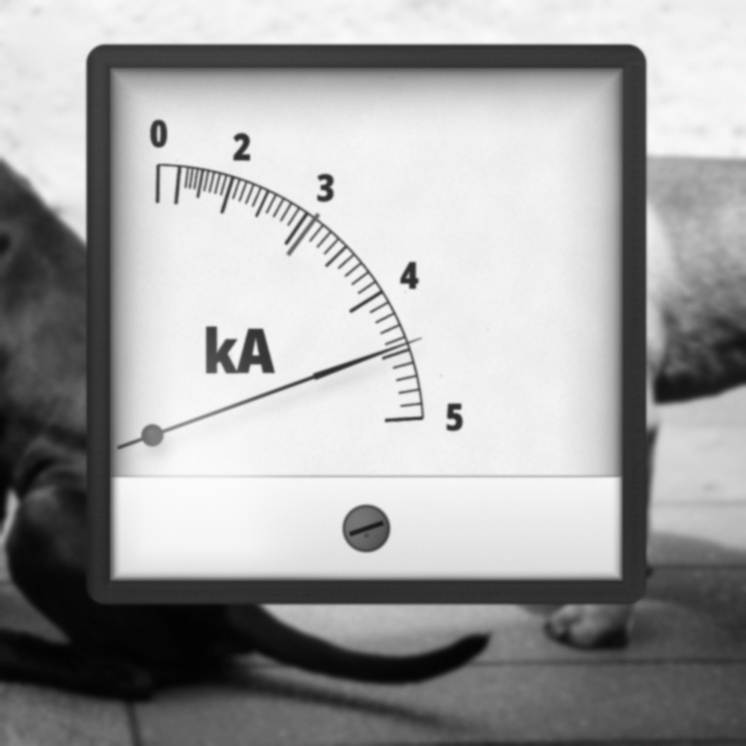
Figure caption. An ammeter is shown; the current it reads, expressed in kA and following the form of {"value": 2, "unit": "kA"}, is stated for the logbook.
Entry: {"value": 4.45, "unit": "kA"}
